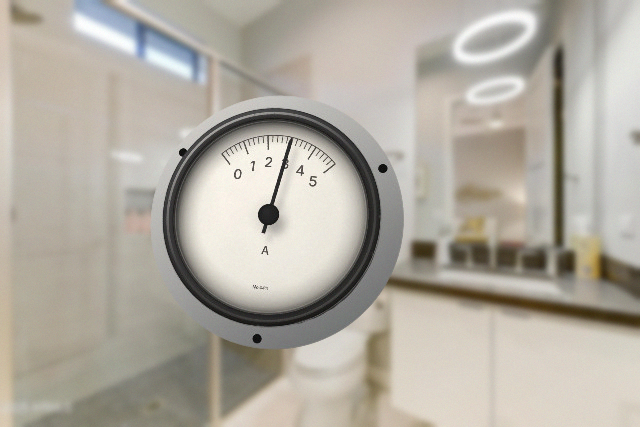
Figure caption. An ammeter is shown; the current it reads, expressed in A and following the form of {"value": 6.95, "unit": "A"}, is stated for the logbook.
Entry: {"value": 3, "unit": "A"}
